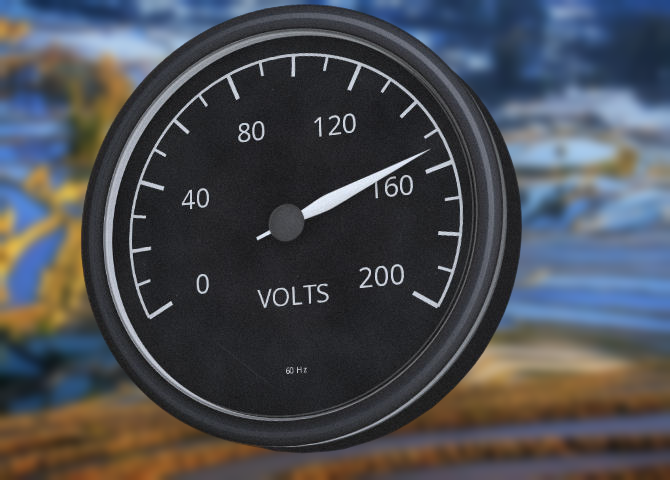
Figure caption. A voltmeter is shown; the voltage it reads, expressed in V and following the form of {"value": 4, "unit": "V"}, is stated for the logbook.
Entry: {"value": 155, "unit": "V"}
